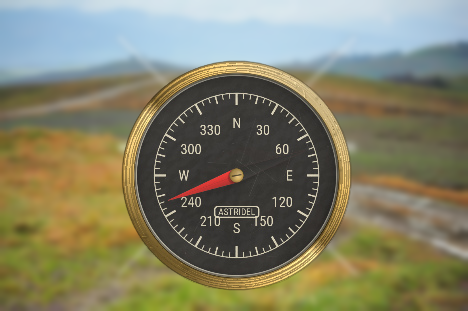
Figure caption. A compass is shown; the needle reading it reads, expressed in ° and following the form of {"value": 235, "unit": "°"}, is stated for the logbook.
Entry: {"value": 250, "unit": "°"}
